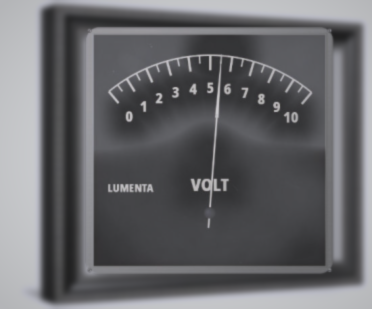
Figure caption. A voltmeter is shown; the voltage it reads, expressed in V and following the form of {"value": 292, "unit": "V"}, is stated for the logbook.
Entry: {"value": 5.5, "unit": "V"}
